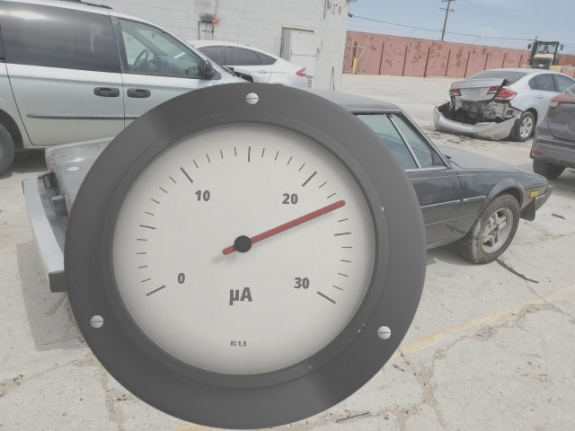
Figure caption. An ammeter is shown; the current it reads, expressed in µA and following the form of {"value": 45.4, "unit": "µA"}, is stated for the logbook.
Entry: {"value": 23, "unit": "µA"}
